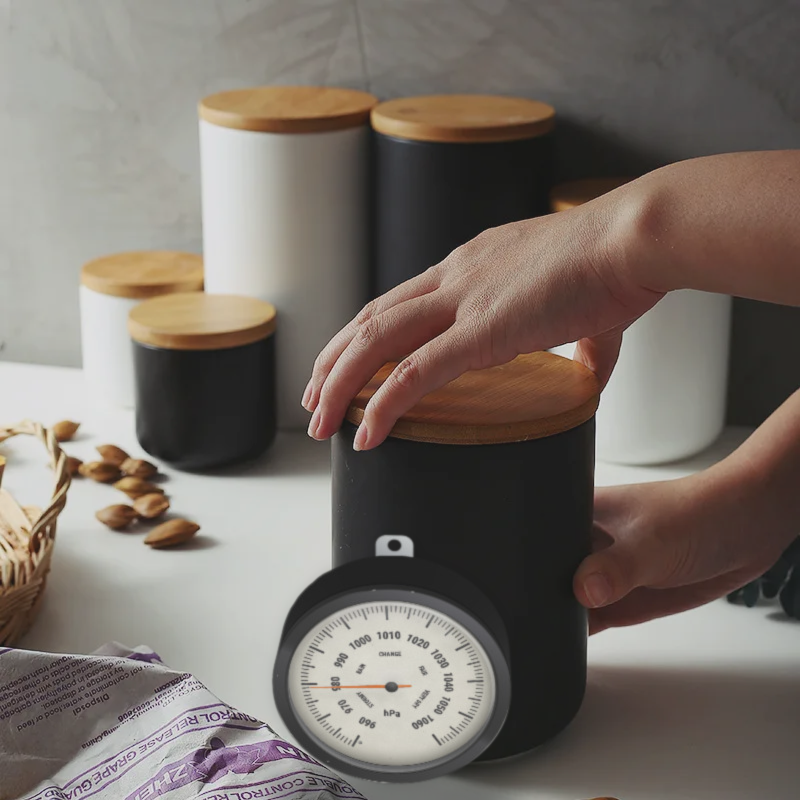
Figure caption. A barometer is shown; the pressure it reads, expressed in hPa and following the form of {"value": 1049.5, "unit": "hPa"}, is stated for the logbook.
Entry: {"value": 980, "unit": "hPa"}
